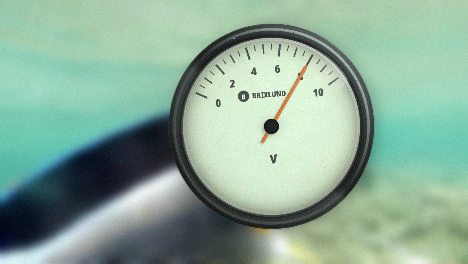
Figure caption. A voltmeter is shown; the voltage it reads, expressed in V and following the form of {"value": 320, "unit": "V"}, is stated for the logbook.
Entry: {"value": 8, "unit": "V"}
